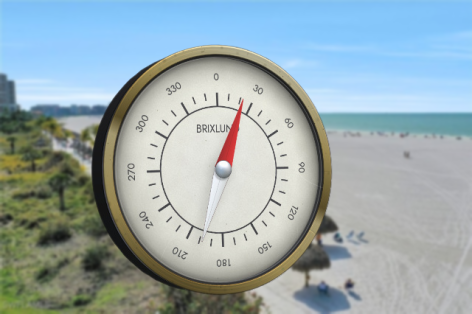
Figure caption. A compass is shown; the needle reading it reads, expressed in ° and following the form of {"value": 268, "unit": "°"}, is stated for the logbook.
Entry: {"value": 20, "unit": "°"}
